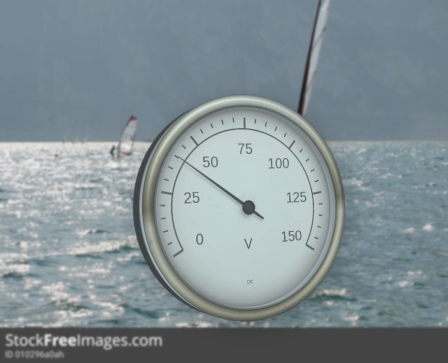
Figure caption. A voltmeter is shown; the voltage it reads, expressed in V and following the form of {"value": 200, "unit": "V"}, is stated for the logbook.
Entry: {"value": 40, "unit": "V"}
